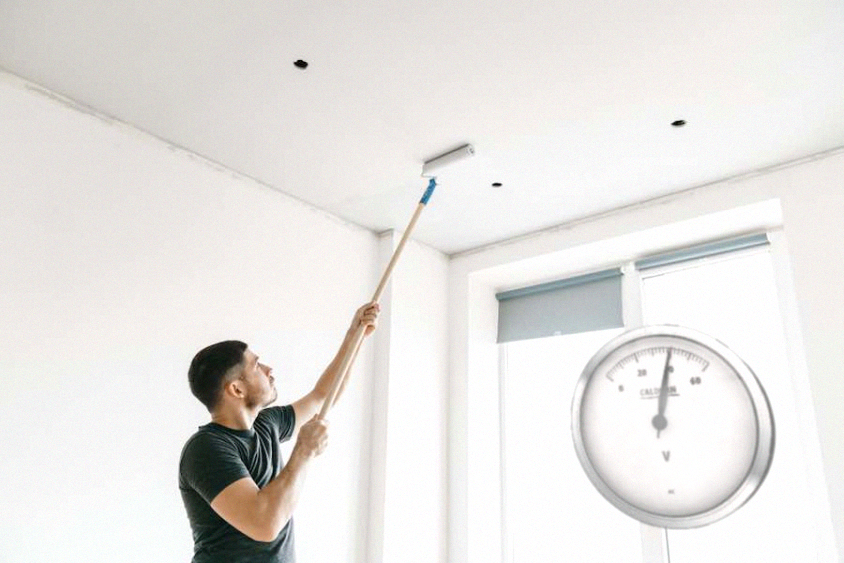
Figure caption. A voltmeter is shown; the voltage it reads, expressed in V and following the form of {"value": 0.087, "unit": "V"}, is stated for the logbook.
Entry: {"value": 40, "unit": "V"}
